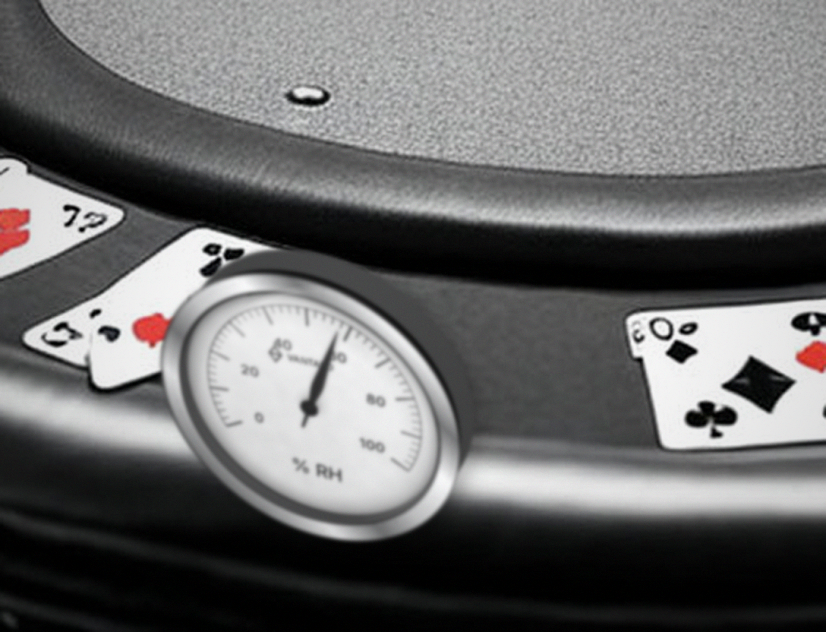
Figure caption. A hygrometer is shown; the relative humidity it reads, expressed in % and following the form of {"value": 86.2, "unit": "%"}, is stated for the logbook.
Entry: {"value": 58, "unit": "%"}
